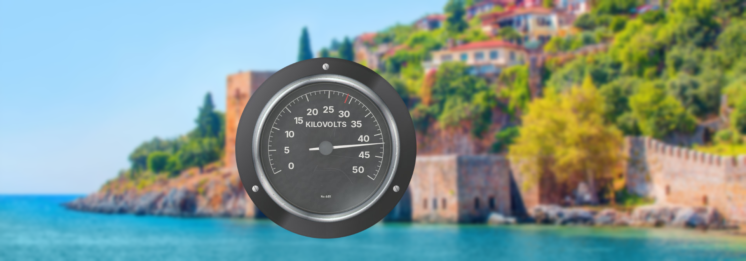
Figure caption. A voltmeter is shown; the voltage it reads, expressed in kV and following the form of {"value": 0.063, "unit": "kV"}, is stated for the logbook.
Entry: {"value": 42, "unit": "kV"}
